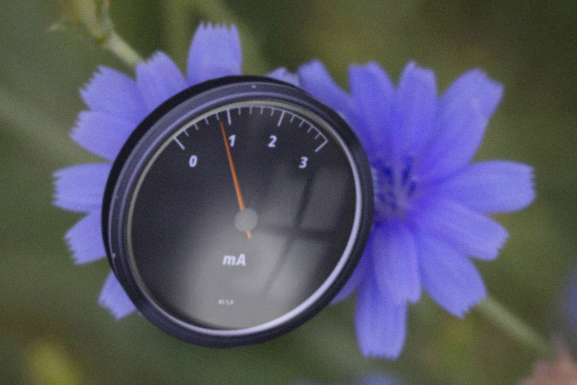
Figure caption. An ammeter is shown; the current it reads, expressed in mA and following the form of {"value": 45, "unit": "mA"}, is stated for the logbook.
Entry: {"value": 0.8, "unit": "mA"}
